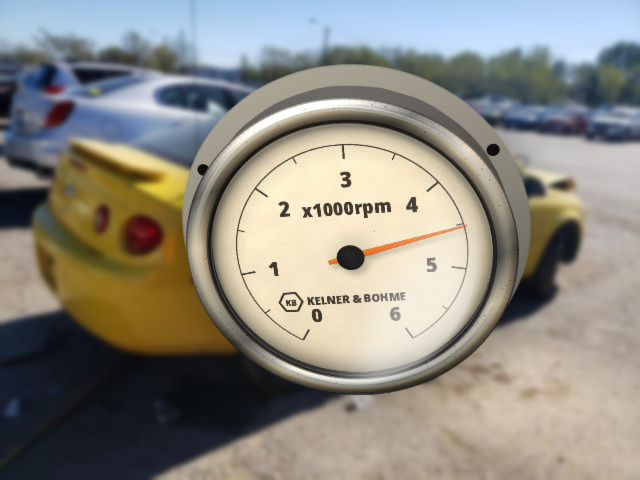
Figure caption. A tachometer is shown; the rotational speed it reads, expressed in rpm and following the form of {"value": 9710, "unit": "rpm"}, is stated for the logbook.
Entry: {"value": 4500, "unit": "rpm"}
